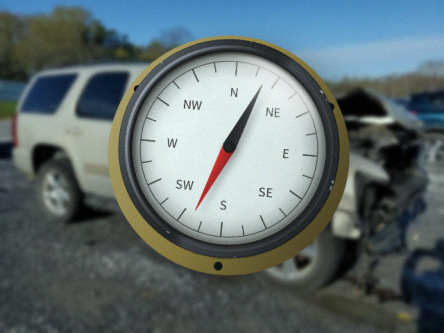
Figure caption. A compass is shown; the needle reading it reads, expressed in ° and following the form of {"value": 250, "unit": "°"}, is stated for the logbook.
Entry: {"value": 202.5, "unit": "°"}
